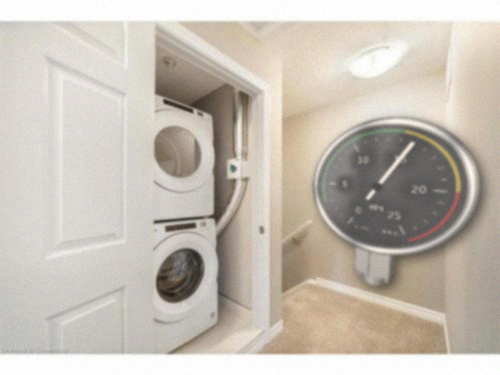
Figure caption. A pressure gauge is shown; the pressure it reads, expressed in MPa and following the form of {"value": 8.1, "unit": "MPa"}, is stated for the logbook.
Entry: {"value": 15, "unit": "MPa"}
